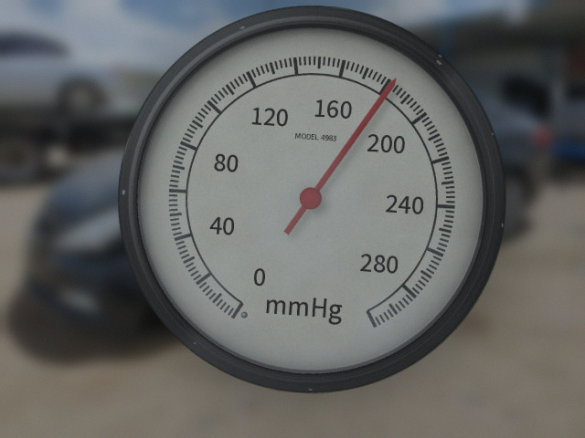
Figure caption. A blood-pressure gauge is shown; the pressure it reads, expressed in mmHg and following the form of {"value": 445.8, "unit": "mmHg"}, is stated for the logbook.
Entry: {"value": 182, "unit": "mmHg"}
